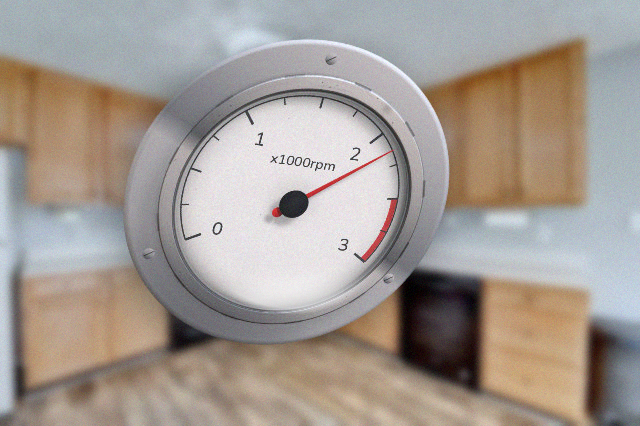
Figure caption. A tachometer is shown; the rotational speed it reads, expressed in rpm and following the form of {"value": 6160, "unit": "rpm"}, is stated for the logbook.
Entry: {"value": 2125, "unit": "rpm"}
